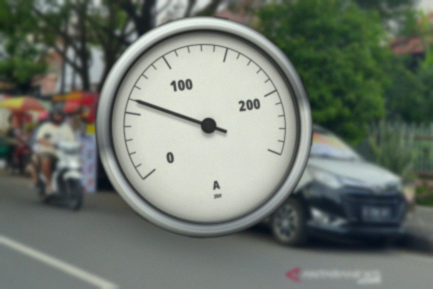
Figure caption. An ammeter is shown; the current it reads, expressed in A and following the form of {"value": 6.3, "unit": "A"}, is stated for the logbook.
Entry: {"value": 60, "unit": "A"}
